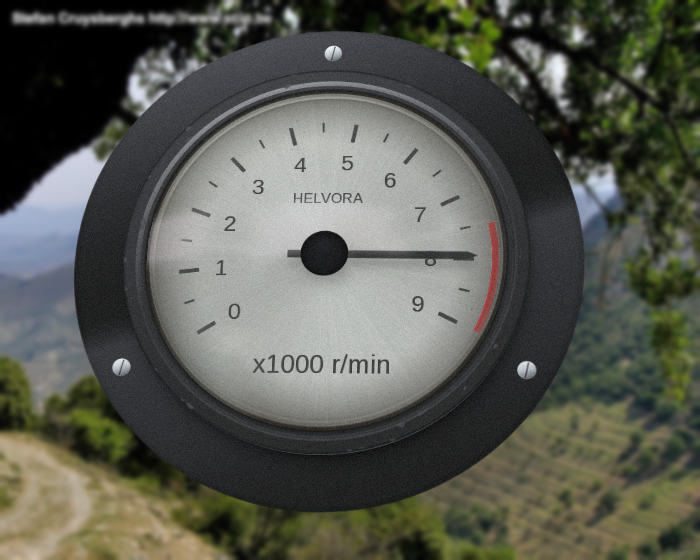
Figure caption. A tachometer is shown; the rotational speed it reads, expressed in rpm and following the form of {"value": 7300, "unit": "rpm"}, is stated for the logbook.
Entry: {"value": 8000, "unit": "rpm"}
